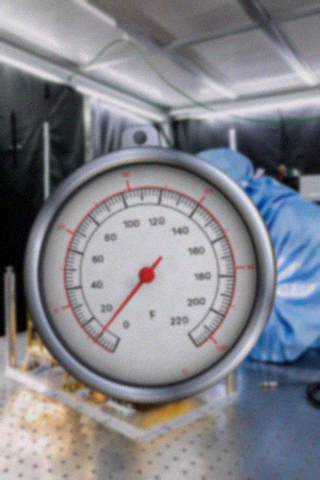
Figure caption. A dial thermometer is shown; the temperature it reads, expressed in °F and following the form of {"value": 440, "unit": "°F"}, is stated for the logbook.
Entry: {"value": 10, "unit": "°F"}
